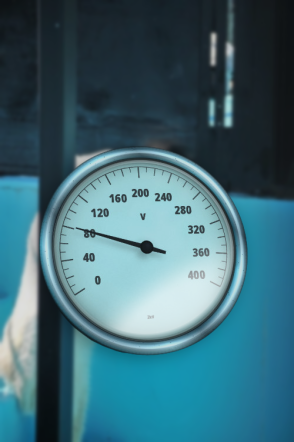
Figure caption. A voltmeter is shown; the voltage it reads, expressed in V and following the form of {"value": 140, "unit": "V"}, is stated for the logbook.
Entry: {"value": 80, "unit": "V"}
